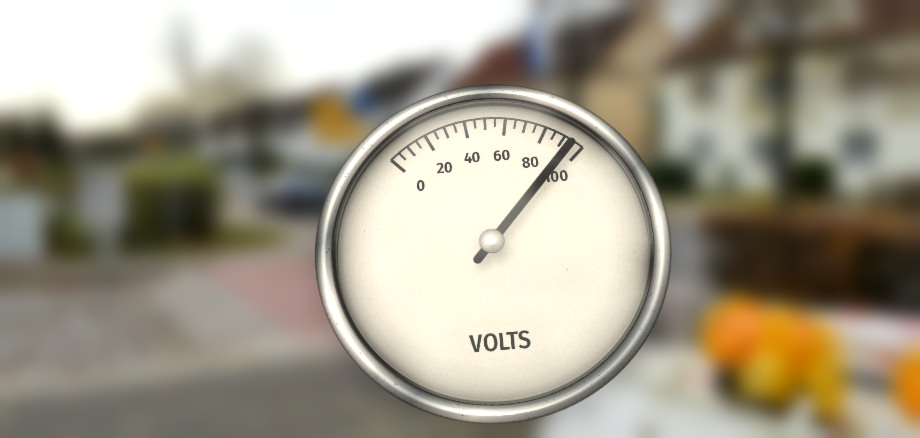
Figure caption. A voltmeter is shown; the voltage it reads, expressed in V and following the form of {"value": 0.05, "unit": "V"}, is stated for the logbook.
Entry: {"value": 95, "unit": "V"}
